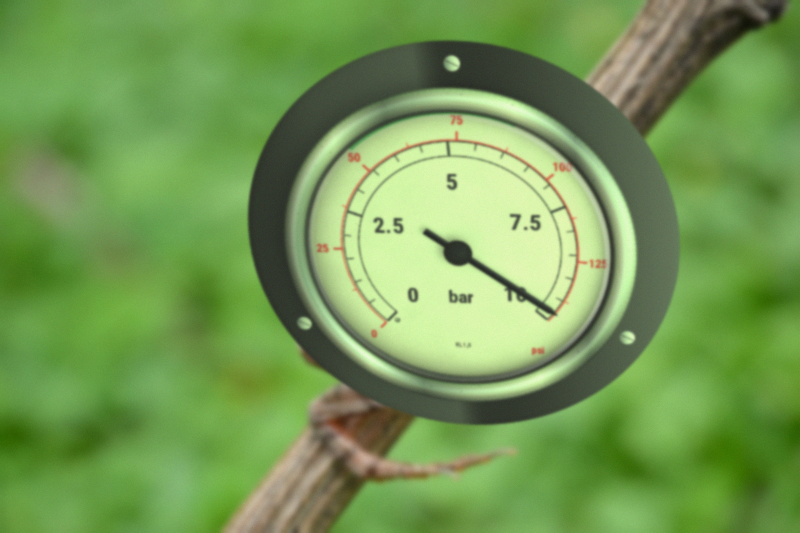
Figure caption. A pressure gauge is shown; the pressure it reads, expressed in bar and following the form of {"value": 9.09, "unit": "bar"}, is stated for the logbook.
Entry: {"value": 9.75, "unit": "bar"}
